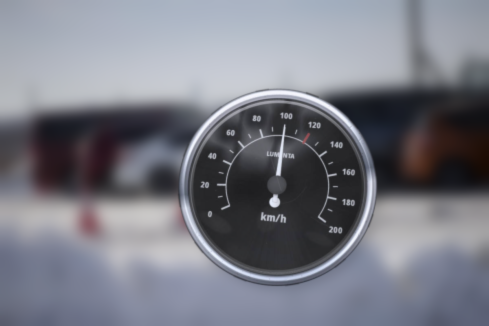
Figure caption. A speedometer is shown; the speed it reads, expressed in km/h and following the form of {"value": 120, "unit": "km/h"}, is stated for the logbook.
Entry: {"value": 100, "unit": "km/h"}
